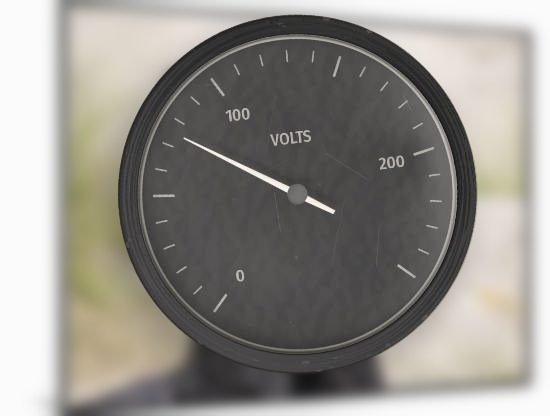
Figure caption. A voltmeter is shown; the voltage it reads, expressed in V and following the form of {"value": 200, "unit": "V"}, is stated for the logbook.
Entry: {"value": 75, "unit": "V"}
